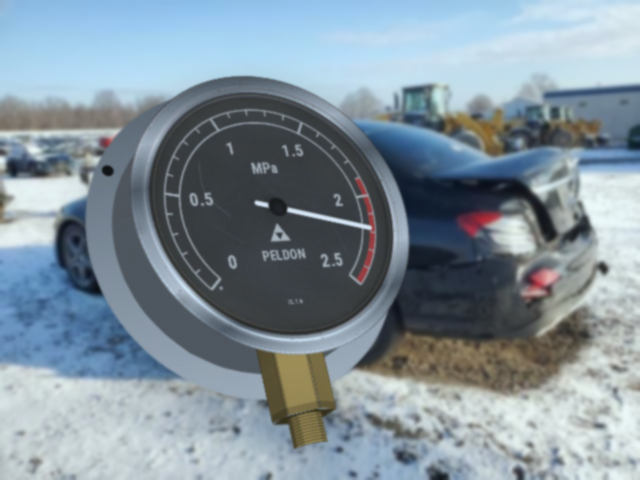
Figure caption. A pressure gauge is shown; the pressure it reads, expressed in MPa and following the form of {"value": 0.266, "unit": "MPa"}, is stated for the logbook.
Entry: {"value": 2.2, "unit": "MPa"}
